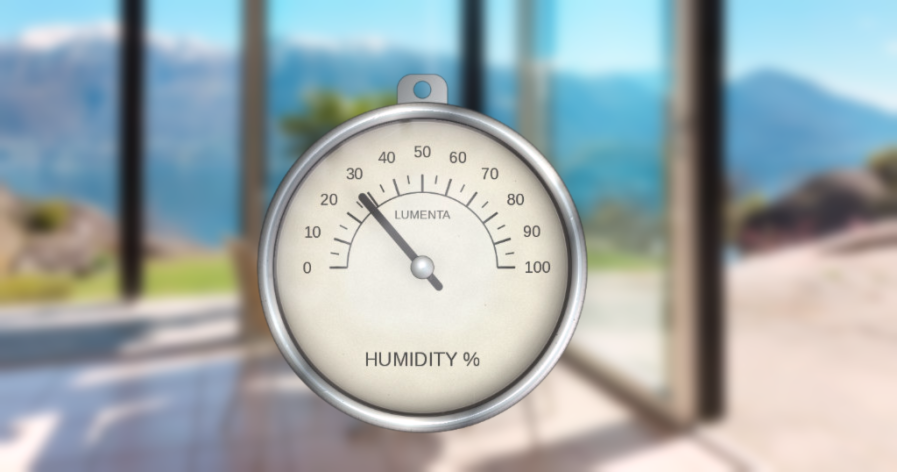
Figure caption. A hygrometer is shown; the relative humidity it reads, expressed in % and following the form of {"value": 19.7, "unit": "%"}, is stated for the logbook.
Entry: {"value": 27.5, "unit": "%"}
